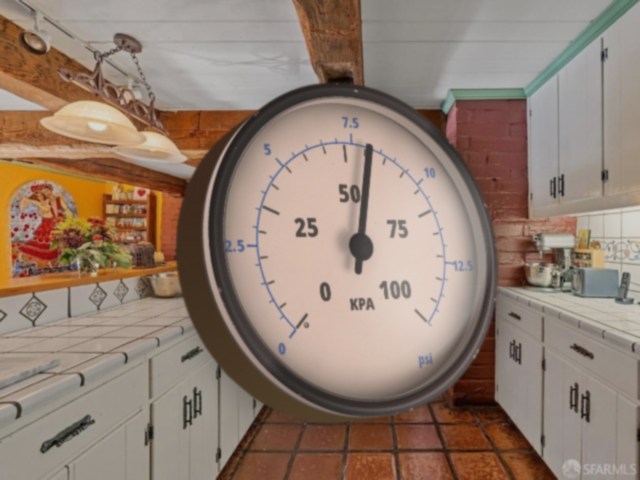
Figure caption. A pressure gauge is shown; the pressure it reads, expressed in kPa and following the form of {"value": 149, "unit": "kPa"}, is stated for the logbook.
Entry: {"value": 55, "unit": "kPa"}
